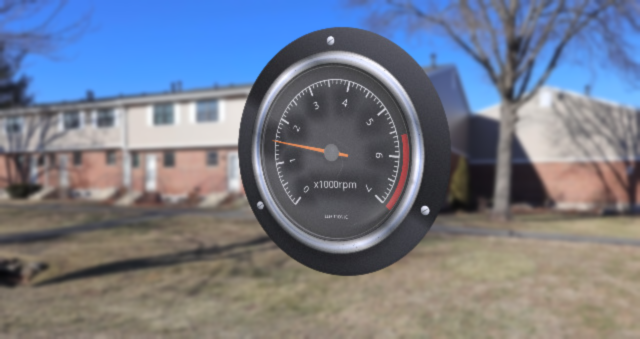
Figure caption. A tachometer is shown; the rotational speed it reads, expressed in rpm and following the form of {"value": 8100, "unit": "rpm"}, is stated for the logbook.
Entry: {"value": 1500, "unit": "rpm"}
